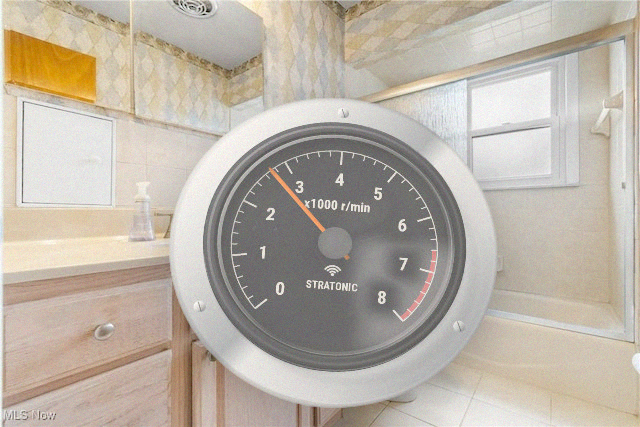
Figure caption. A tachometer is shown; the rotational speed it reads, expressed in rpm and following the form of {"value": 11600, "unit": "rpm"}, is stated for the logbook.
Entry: {"value": 2700, "unit": "rpm"}
